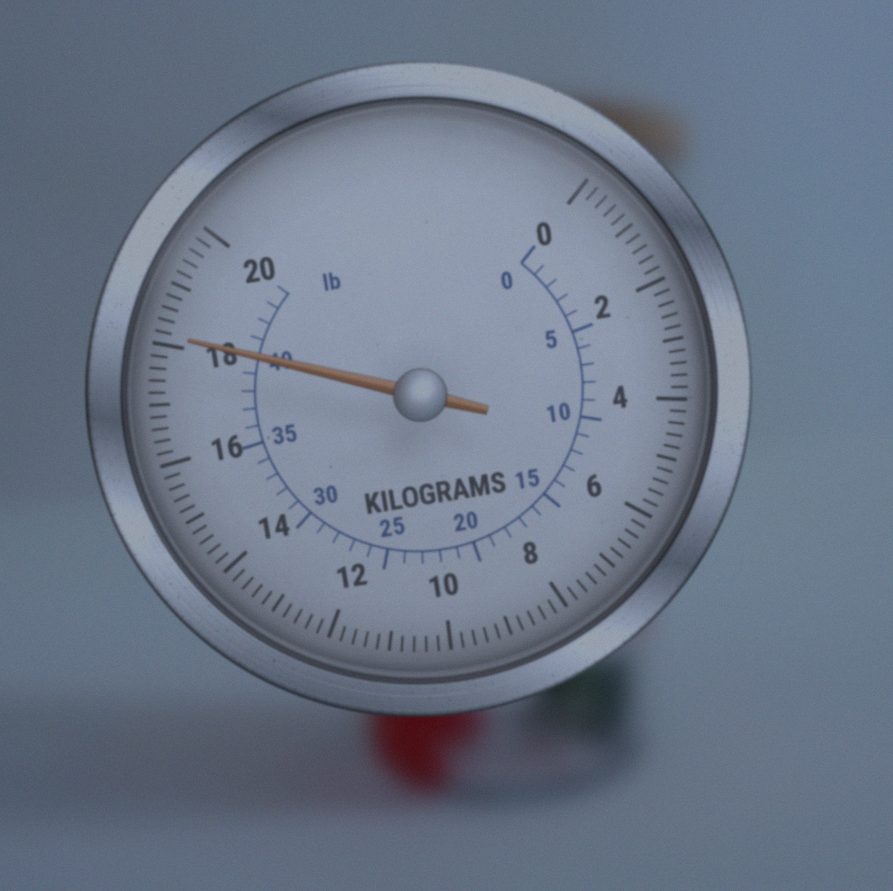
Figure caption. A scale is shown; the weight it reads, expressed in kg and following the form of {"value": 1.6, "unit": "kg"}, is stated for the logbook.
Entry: {"value": 18.2, "unit": "kg"}
